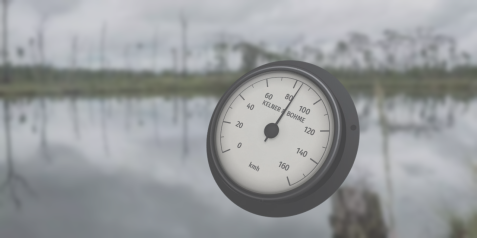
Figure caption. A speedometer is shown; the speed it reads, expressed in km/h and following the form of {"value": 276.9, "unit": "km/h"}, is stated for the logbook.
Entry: {"value": 85, "unit": "km/h"}
